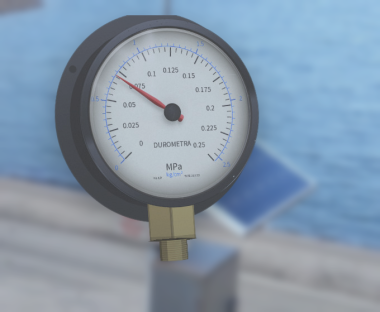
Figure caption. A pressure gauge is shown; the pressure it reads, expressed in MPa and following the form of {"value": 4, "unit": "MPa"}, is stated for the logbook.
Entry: {"value": 0.07, "unit": "MPa"}
